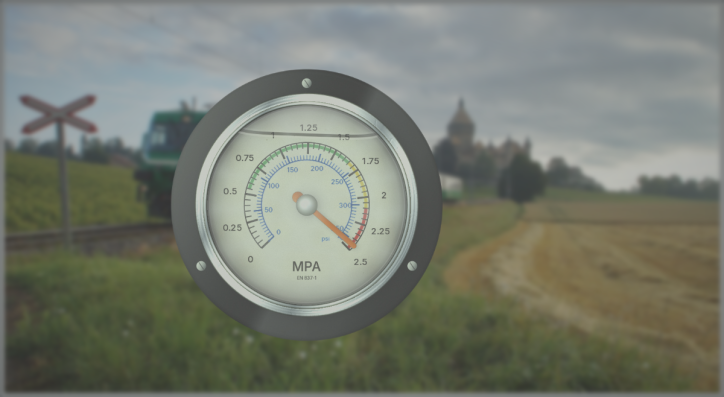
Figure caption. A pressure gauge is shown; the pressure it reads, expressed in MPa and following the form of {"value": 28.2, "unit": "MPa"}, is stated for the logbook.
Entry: {"value": 2.45, "unit": "MPa"}
